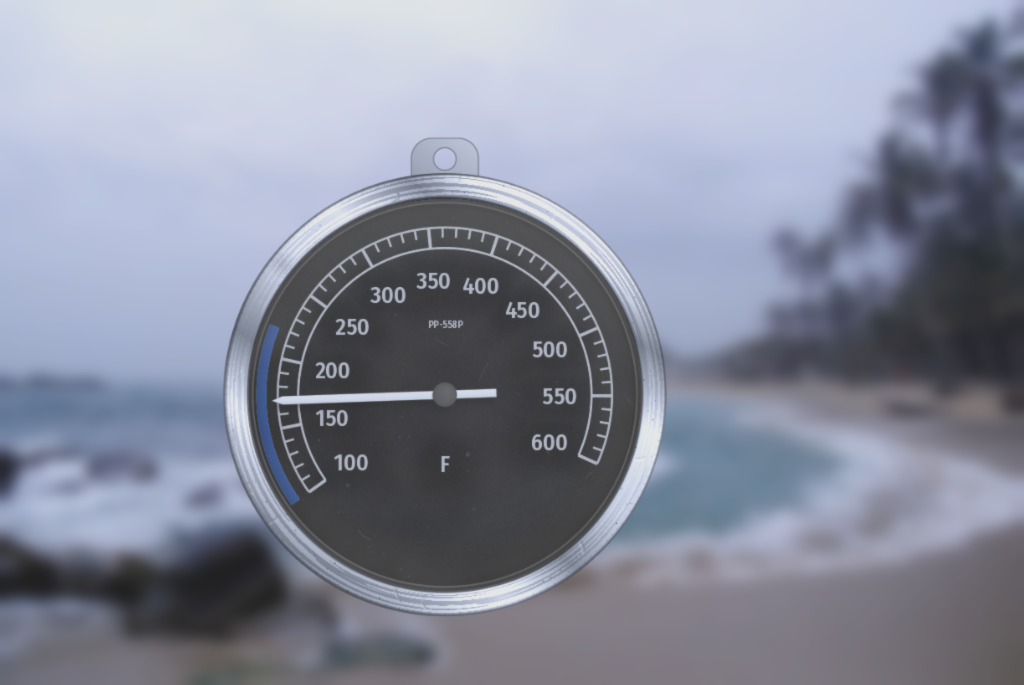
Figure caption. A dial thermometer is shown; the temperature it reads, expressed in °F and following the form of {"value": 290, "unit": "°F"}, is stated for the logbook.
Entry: {"value": 170, "unit": "°F"}
